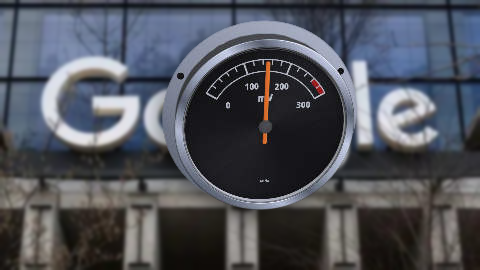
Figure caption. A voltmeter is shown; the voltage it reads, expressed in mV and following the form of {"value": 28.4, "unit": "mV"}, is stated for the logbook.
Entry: {"value": 150, "unit": "mV"}
